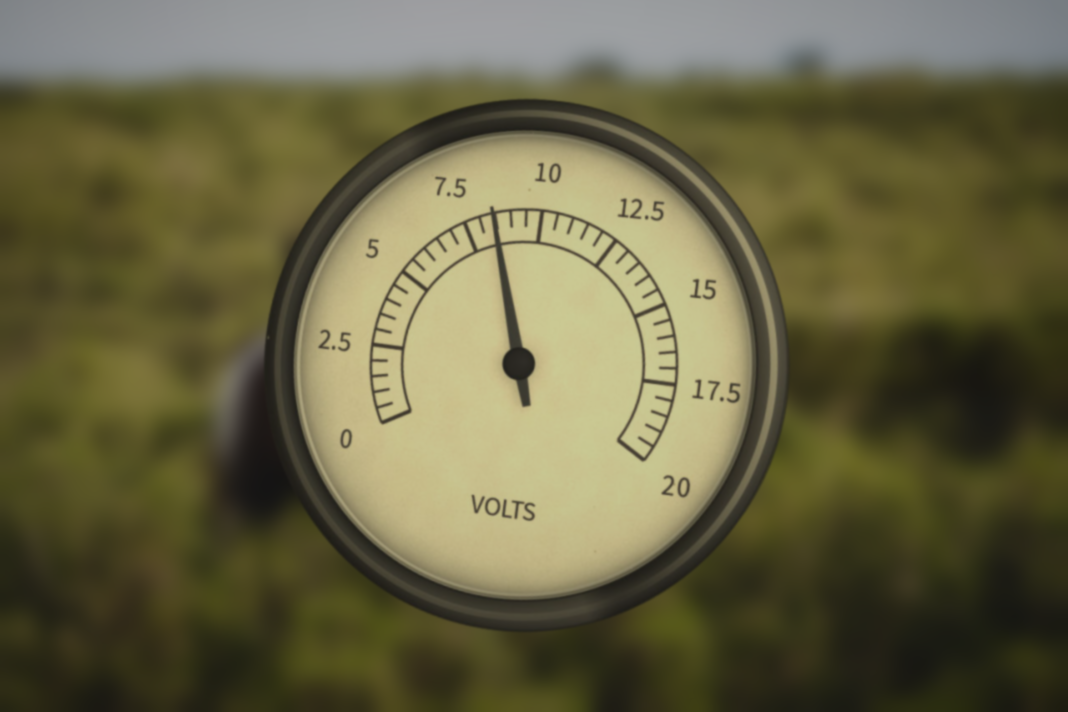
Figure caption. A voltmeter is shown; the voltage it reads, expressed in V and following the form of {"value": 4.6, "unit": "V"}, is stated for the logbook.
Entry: {"value": 8.5, "unit": "V"}
